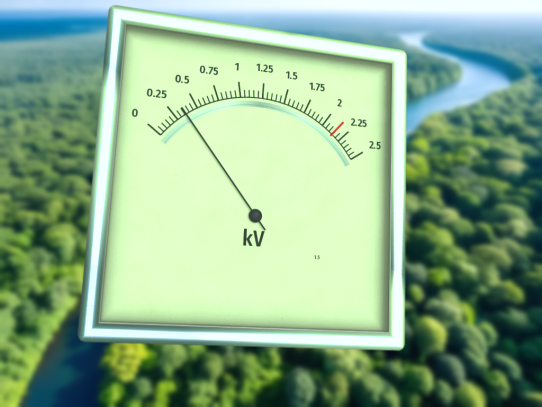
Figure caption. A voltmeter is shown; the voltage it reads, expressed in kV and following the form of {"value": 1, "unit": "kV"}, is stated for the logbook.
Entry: {"value": 0.35, "unit": "kV"}
